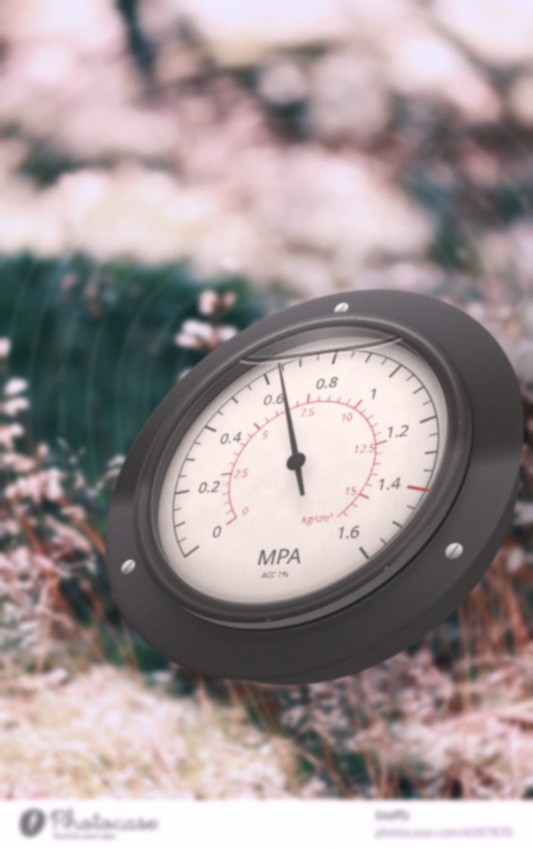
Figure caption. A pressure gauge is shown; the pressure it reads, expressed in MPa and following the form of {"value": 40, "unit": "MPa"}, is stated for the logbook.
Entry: {"value": 0.65, "unit": "MPa"}
